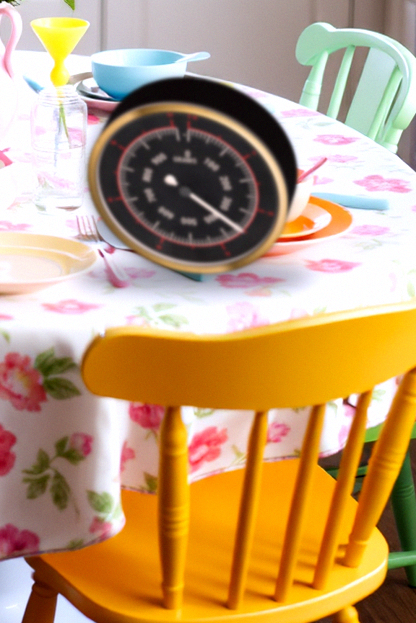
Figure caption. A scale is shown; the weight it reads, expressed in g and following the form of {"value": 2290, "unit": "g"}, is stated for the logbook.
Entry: {"value": 350, "unit": "g"}
